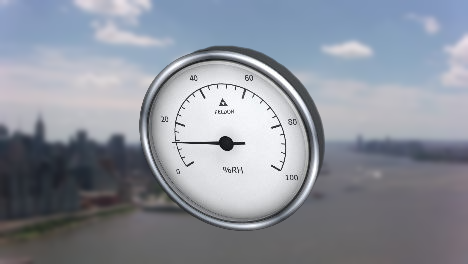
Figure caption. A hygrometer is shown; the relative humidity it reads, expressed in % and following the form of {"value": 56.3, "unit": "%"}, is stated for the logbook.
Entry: {"value": 12, "unit": "%"}
